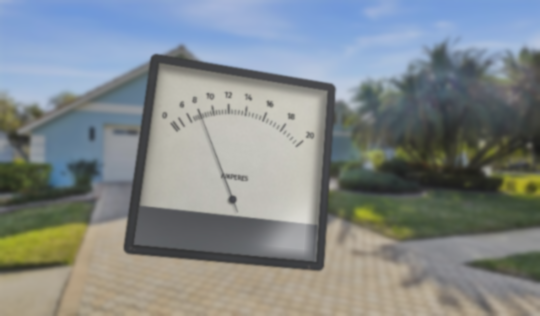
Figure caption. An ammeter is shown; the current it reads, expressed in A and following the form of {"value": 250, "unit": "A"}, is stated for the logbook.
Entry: {"value": 8, "unit": "A"}
